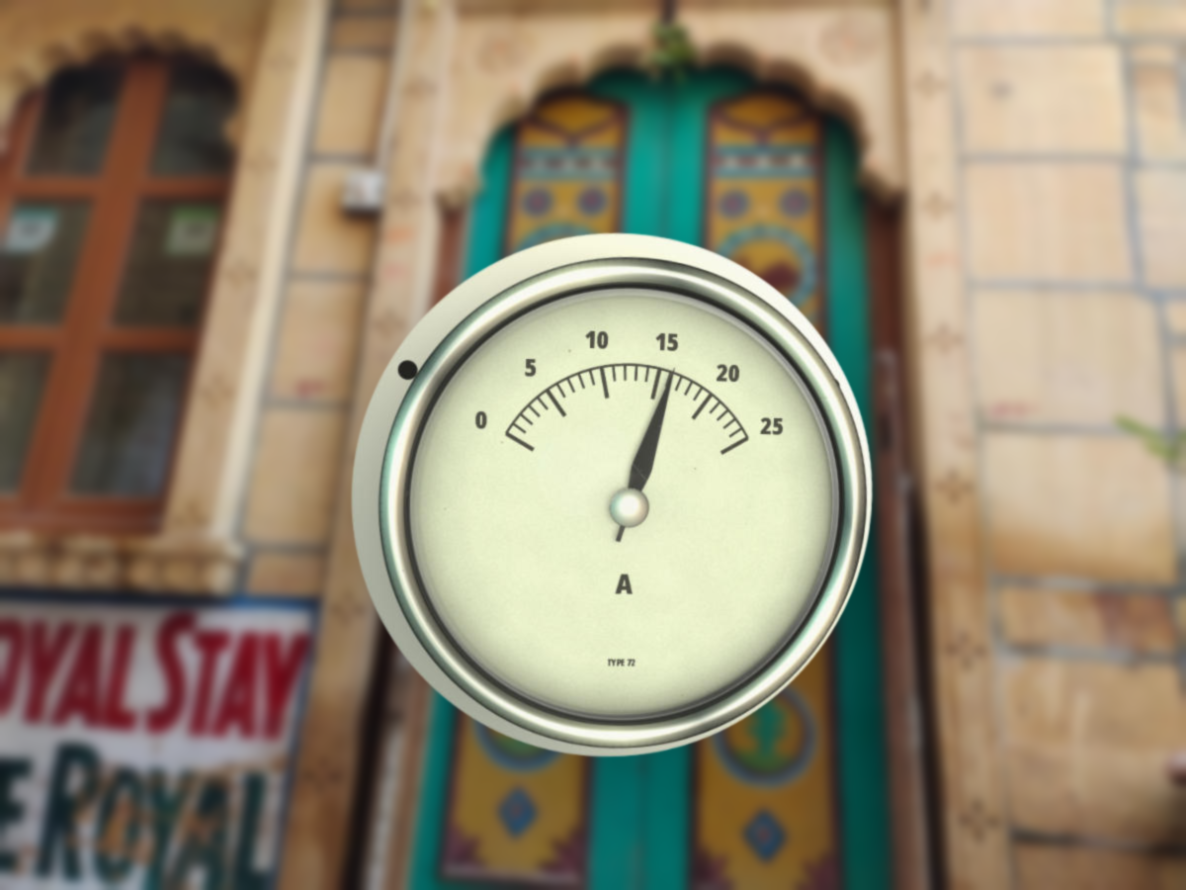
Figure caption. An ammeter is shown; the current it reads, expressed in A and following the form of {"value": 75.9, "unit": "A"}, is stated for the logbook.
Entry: {"value": 16, "unit": "A"}
